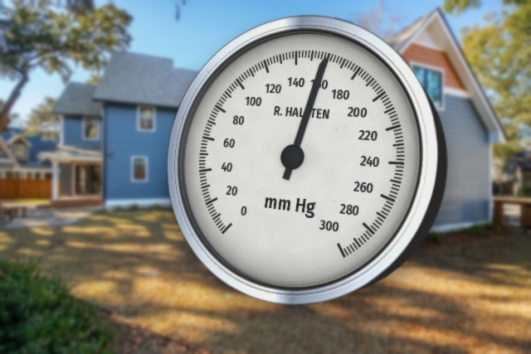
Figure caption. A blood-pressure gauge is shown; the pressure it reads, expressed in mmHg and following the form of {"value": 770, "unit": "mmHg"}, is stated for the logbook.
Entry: {"value": 160, "unit": "mmHg"}
